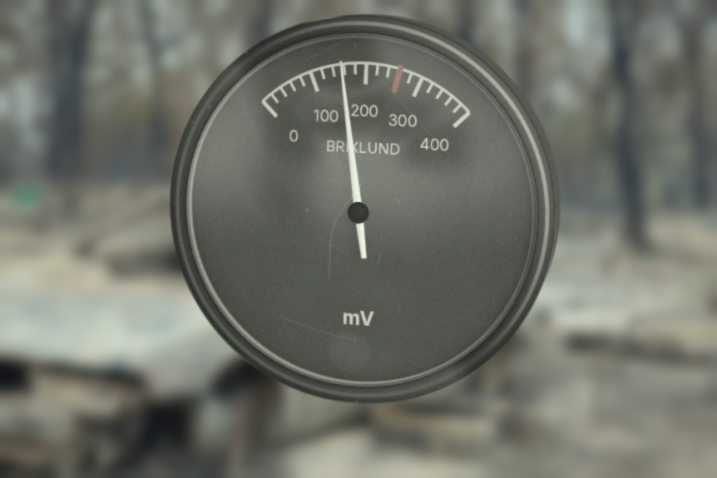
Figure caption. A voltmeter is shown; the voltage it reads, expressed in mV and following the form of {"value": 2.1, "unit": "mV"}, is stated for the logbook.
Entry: {"value": 160, "unit": "mV"}
